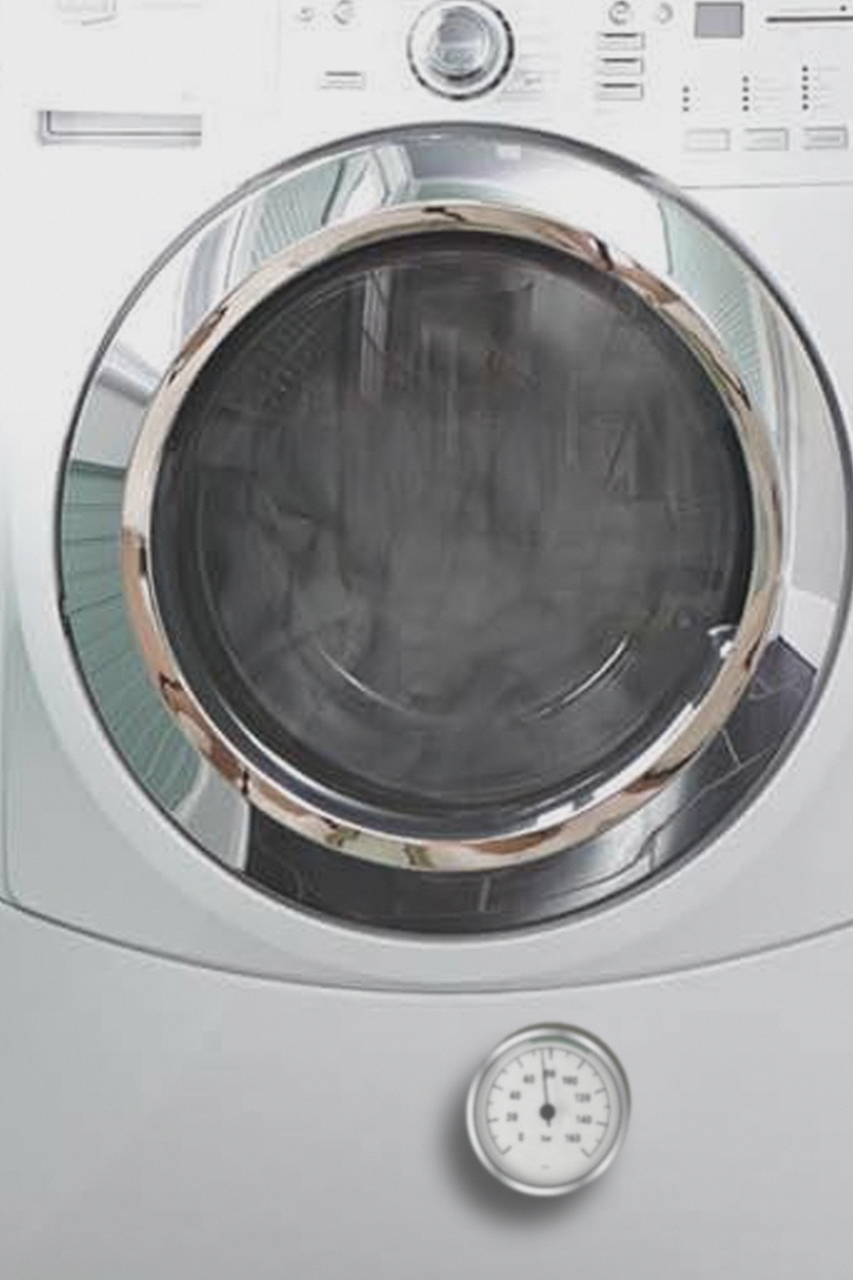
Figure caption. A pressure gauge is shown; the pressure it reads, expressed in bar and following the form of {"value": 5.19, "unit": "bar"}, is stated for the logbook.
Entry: {"value": 75, "unit": "bar"}
